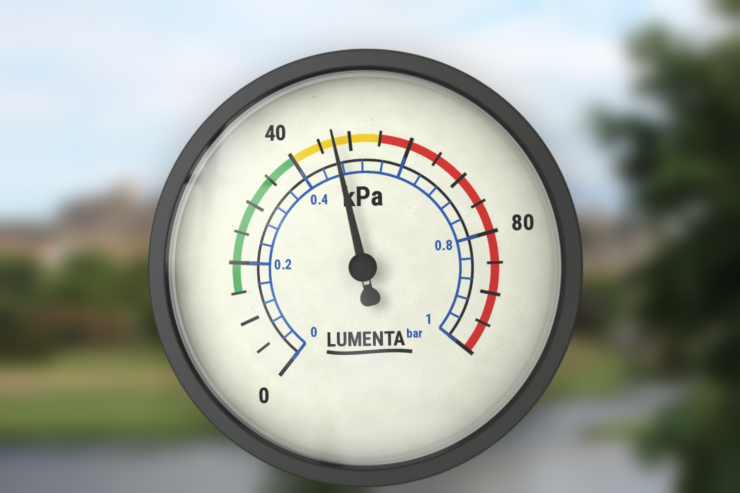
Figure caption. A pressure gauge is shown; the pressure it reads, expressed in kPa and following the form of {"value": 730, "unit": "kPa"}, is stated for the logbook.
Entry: {"value": 47.5, "unit": "kPa"}
